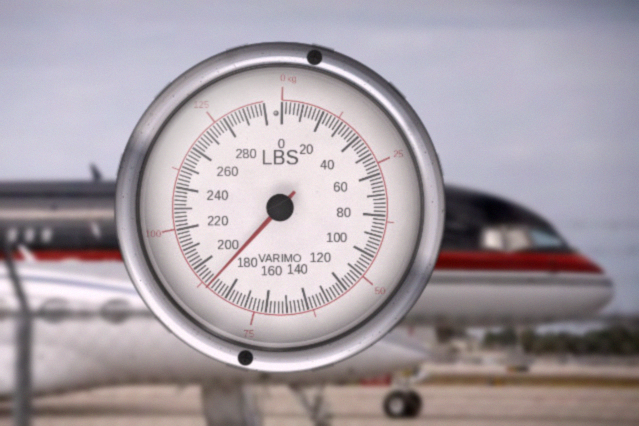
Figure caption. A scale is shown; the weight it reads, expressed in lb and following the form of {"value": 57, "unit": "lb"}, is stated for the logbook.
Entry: {"value": 190, "unit": "lb"}
